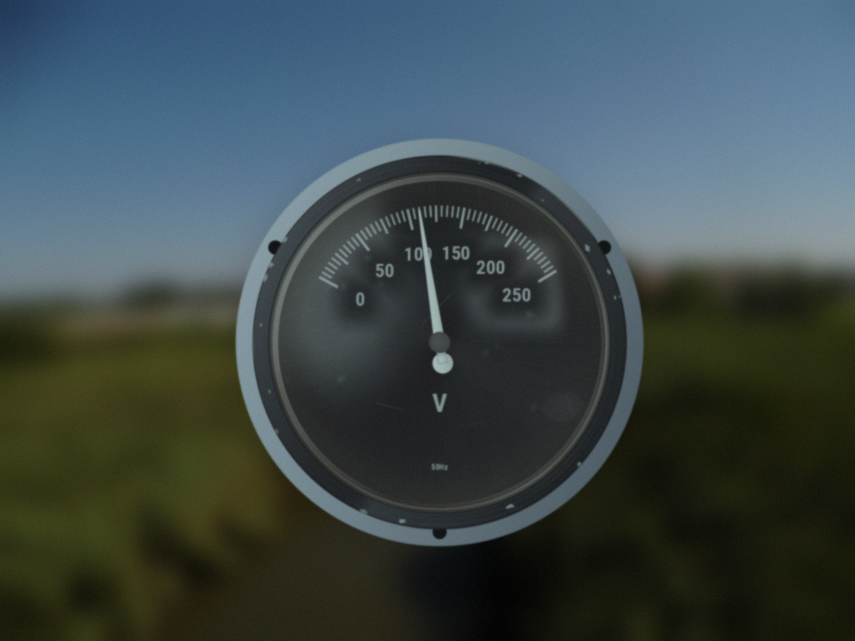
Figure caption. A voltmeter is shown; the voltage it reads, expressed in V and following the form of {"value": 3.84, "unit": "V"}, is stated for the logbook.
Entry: {"value": 110, "unit": "V"}
